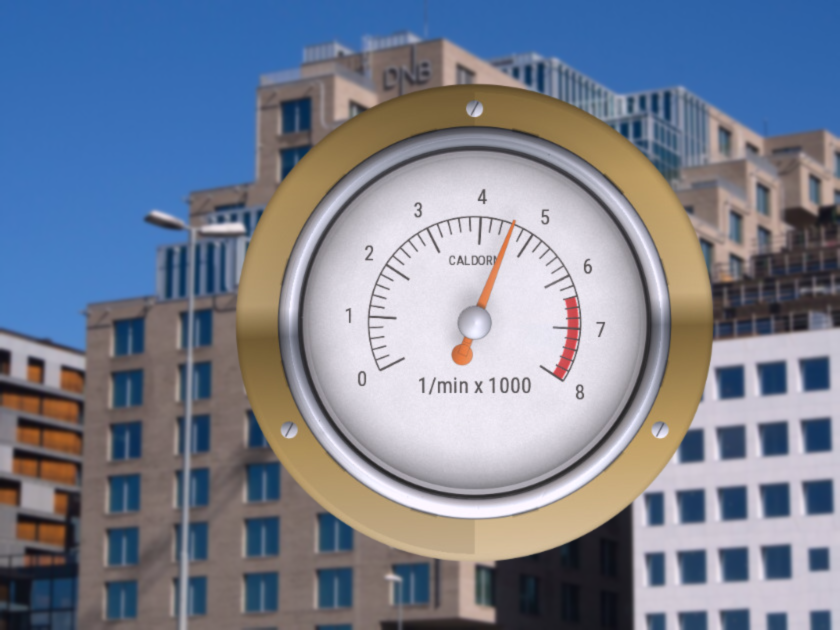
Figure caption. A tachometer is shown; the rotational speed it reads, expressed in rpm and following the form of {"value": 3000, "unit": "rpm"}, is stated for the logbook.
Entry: {"value": 4600, "unit": "rpm"}
